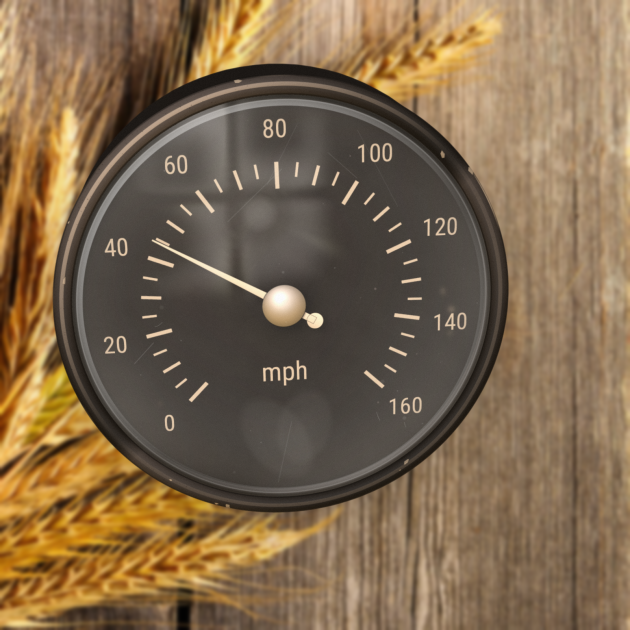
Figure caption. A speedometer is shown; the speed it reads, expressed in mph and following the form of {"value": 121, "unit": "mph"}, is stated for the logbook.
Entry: {"value": 45, "unit": "mph"}
